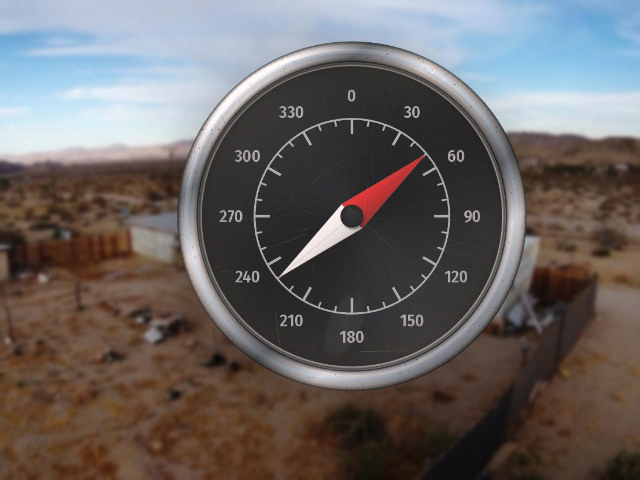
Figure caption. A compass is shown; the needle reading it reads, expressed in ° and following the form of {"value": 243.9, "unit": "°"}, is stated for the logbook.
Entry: {"value": 50, "unit": "°"}
